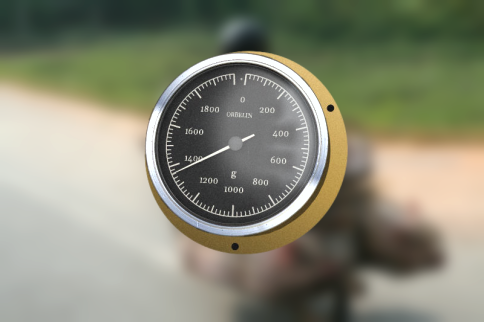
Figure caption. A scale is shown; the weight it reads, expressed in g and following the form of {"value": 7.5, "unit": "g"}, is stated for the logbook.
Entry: {"value": 1360, "unit": "g"}
